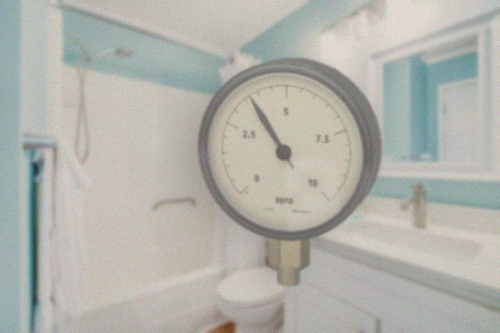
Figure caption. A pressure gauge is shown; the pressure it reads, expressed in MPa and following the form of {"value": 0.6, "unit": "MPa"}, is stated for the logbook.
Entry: {"value": 3.75, "unit": "MPa"}
